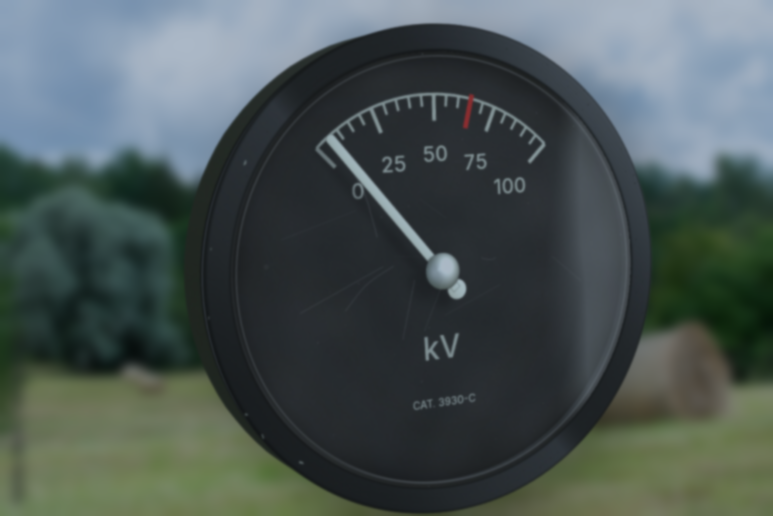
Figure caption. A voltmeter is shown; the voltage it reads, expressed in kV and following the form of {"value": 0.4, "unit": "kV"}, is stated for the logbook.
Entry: {"value": 5, "unit": "kV"}
